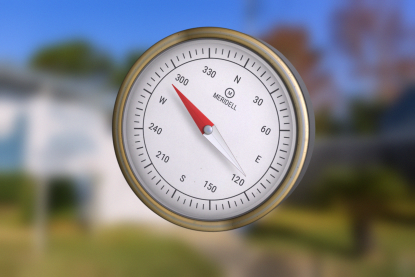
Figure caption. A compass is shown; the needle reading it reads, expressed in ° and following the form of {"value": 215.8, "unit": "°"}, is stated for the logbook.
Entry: {"value": 290, "unit": "°"}
